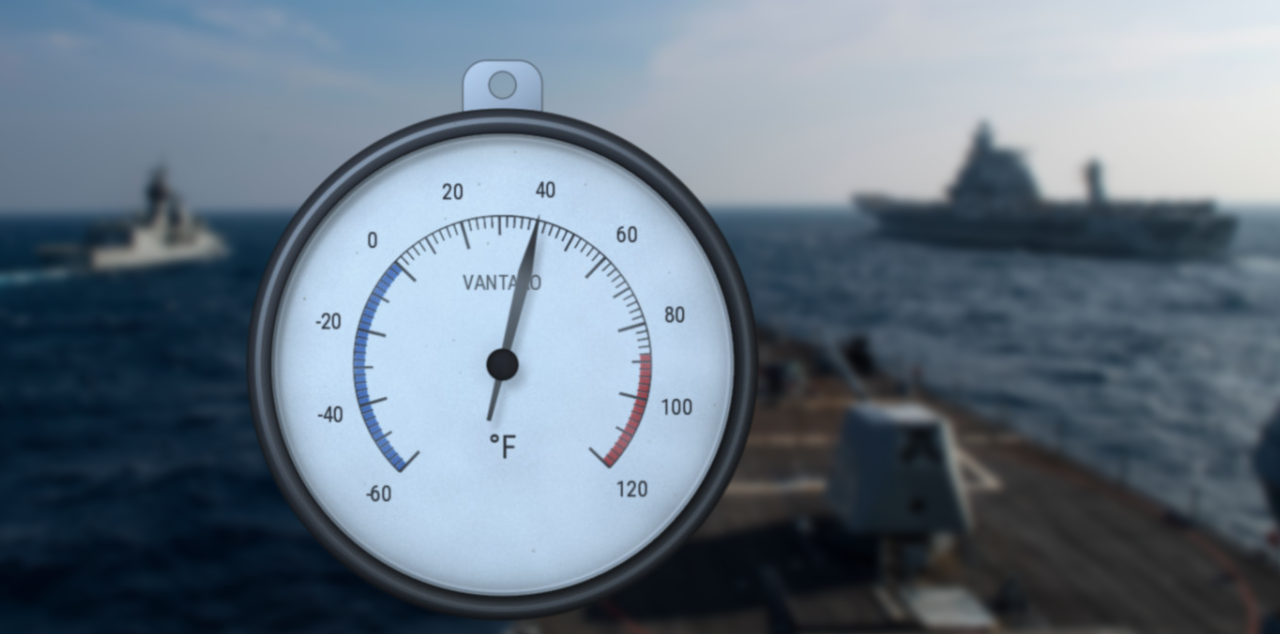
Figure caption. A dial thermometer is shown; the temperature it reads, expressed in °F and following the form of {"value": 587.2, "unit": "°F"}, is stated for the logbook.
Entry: {"value": 40, "unit": "°F"}
